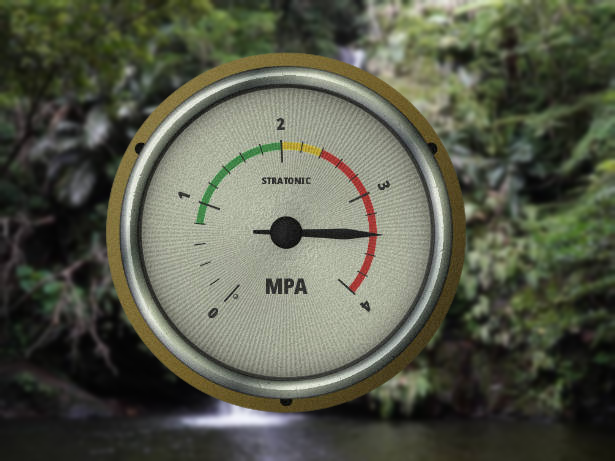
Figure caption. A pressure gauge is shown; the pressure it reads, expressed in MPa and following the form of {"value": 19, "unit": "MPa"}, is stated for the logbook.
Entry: {"value": 3.4, "unit": "MPa"}
